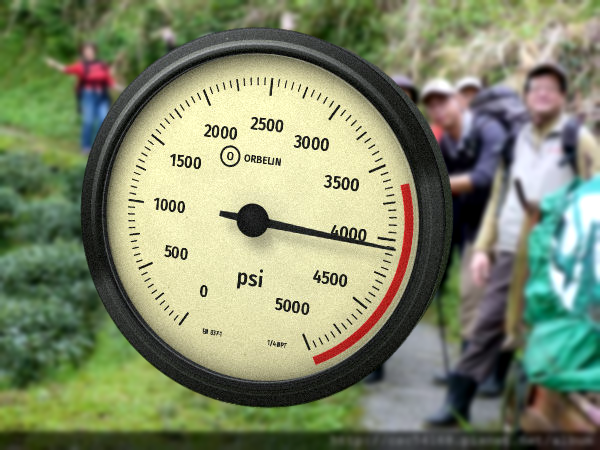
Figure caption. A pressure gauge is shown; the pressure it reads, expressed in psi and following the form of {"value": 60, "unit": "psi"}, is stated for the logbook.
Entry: {"value": 4050, "unit": "psi"}
